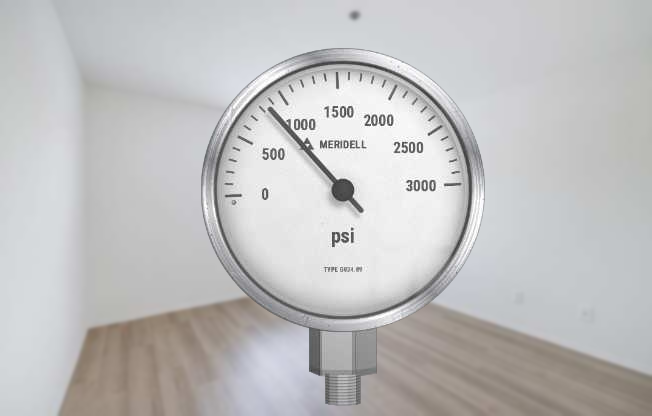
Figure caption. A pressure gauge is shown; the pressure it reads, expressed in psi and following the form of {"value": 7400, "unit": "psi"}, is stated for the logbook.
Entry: {"value": 850, "unit": "psi"}
